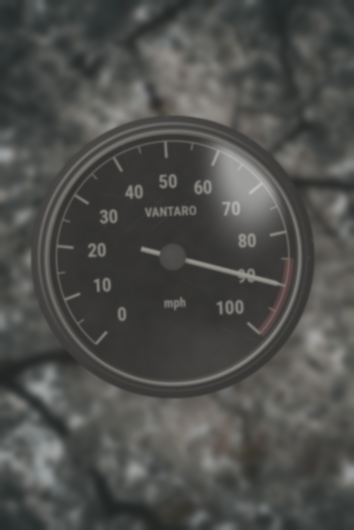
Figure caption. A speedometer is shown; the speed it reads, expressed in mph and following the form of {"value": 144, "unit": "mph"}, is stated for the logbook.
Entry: {"value": 90, "unit": "mph"}
